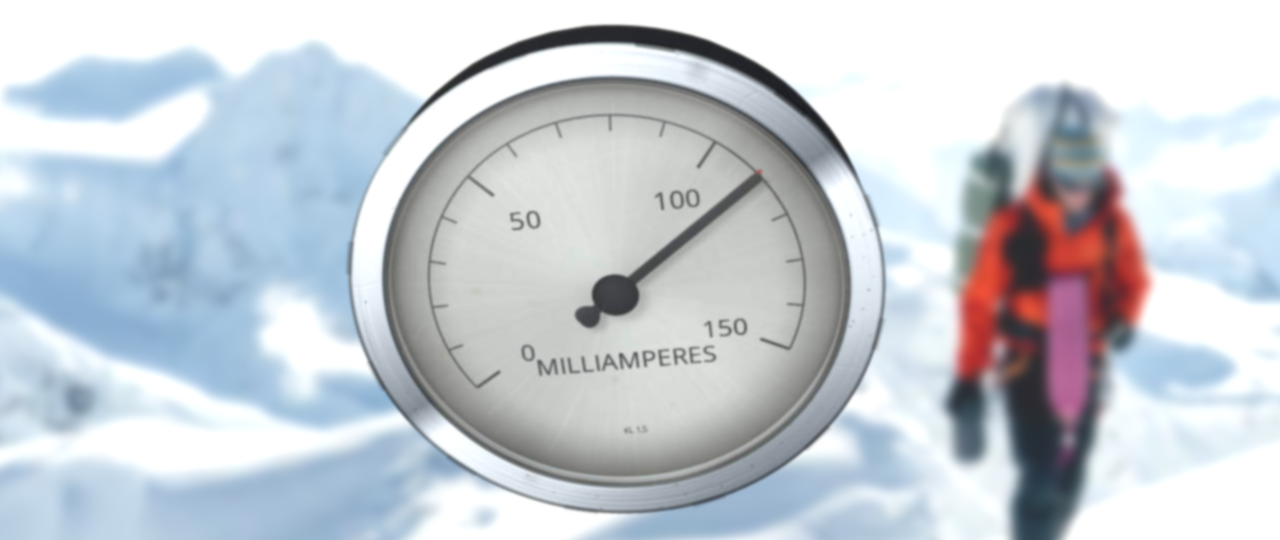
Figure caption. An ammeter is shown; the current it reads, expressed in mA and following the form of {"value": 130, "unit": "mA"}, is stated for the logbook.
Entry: {"value": 110, "unit": "mA"}
